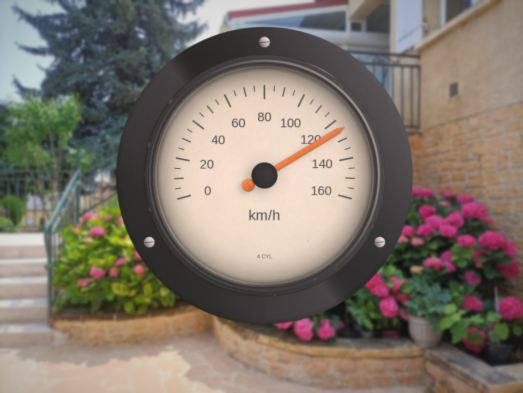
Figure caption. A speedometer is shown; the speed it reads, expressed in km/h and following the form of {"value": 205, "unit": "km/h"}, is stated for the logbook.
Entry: {"value": 125, "unit": "km/h"}
